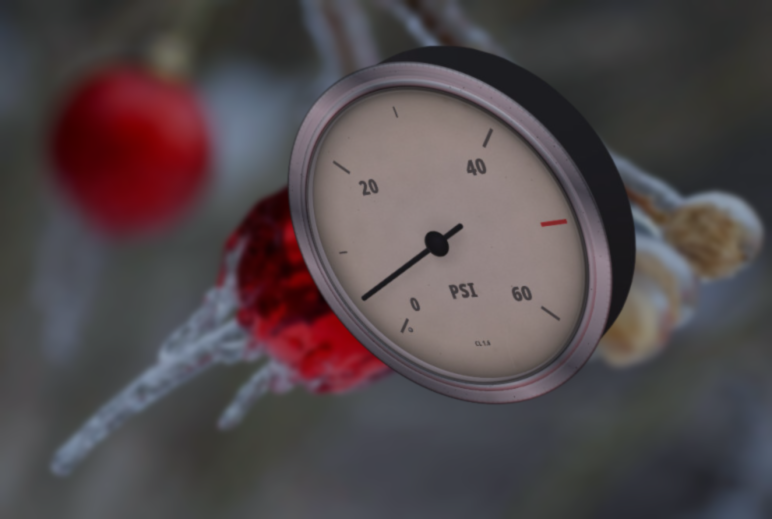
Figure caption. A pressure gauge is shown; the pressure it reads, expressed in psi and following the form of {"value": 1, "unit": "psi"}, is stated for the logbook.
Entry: {"value": 5, "unit": "psi"}
